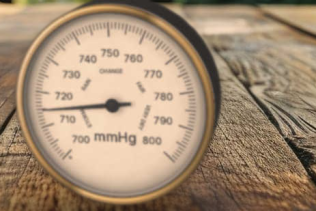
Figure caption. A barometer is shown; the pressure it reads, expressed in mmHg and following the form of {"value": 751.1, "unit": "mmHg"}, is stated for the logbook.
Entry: {"value": 715, "unit": "mmHg"}
